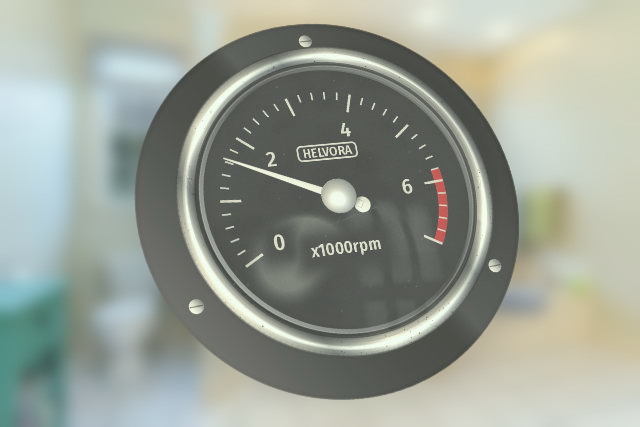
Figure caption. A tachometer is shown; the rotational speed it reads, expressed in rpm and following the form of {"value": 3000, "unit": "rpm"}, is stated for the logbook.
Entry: {"value": 1600, "unit": "rpm"}
